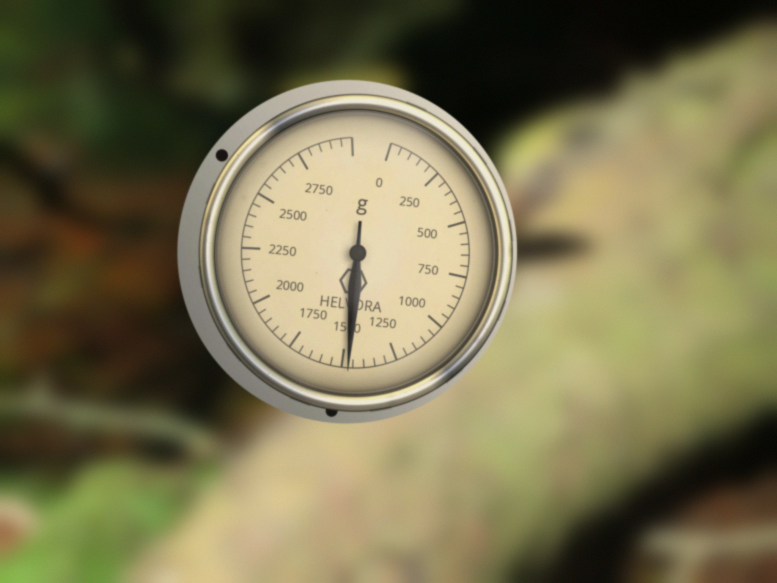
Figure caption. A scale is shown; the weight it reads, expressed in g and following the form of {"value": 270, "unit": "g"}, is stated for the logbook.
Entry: {"value": 1475, "unit": "g"}
